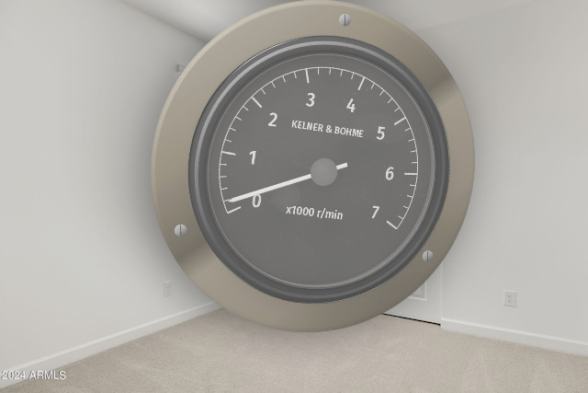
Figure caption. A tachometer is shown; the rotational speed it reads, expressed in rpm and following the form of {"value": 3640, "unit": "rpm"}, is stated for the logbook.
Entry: {"value": 200, "unit": "rpm"}
